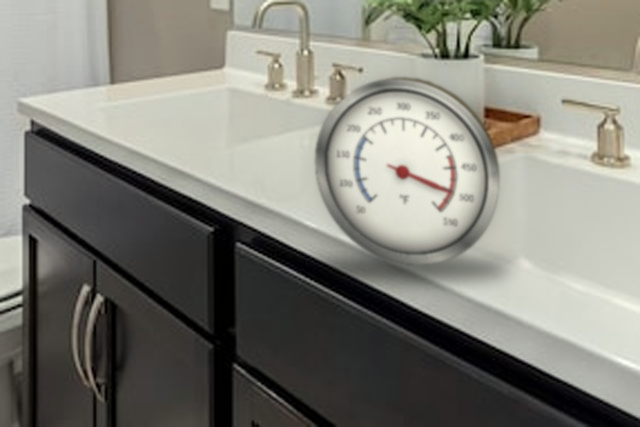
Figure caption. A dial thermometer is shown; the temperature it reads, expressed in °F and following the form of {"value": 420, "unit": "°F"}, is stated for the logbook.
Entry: {"value": 500, "unit": "°F"}
